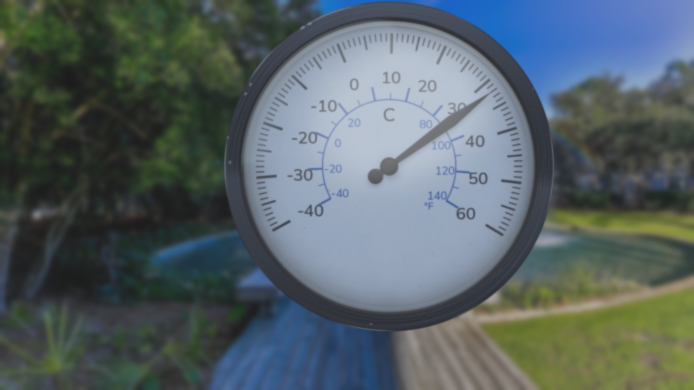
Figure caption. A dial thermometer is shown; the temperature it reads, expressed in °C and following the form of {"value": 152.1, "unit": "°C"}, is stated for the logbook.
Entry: {"value": 32, "unit": "°C"}
